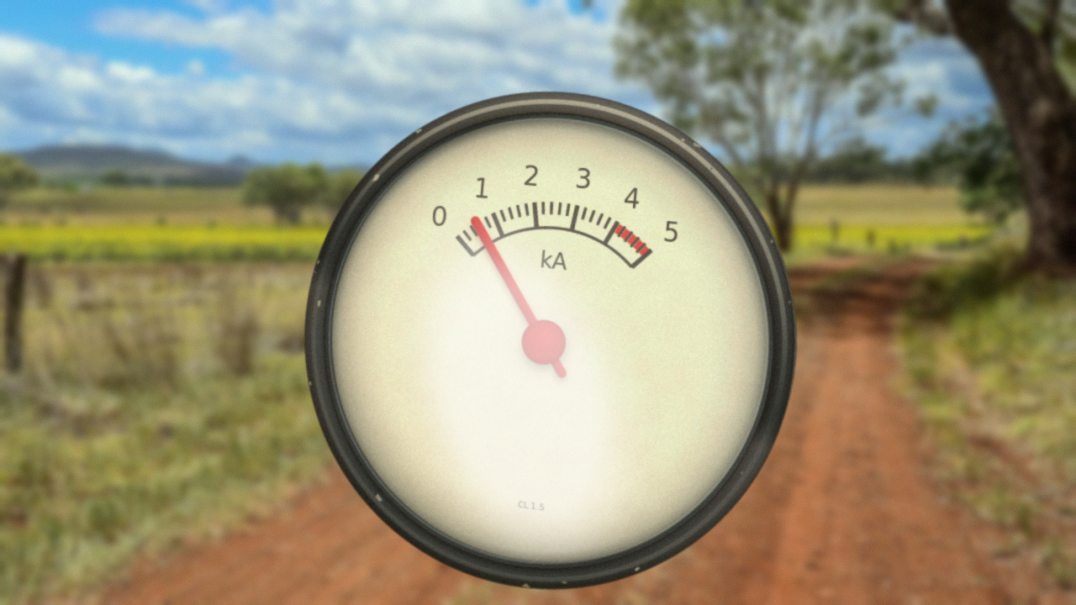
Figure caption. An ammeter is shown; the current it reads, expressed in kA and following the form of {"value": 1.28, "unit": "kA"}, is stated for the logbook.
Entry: {"value": 0.6, "unit": "kA"}
